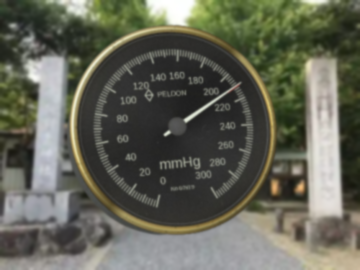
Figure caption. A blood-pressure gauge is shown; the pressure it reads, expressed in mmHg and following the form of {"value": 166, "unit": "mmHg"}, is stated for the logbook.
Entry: {"value": 210, "unit": "mmHg"}
